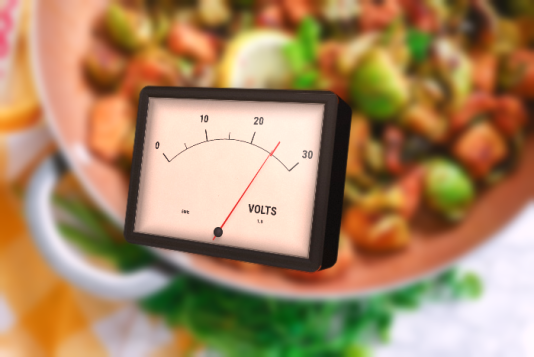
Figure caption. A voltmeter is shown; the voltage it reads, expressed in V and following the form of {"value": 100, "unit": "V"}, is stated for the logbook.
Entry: {"value": 25, "unit": "V"}
